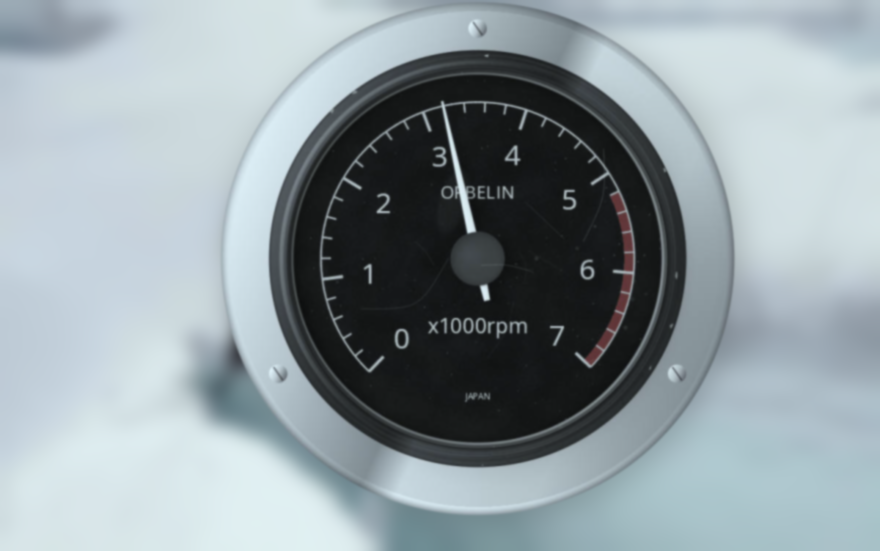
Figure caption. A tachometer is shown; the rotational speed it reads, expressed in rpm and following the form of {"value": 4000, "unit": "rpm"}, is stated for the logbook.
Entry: {"value": 3200, "unit": "rpm"}
